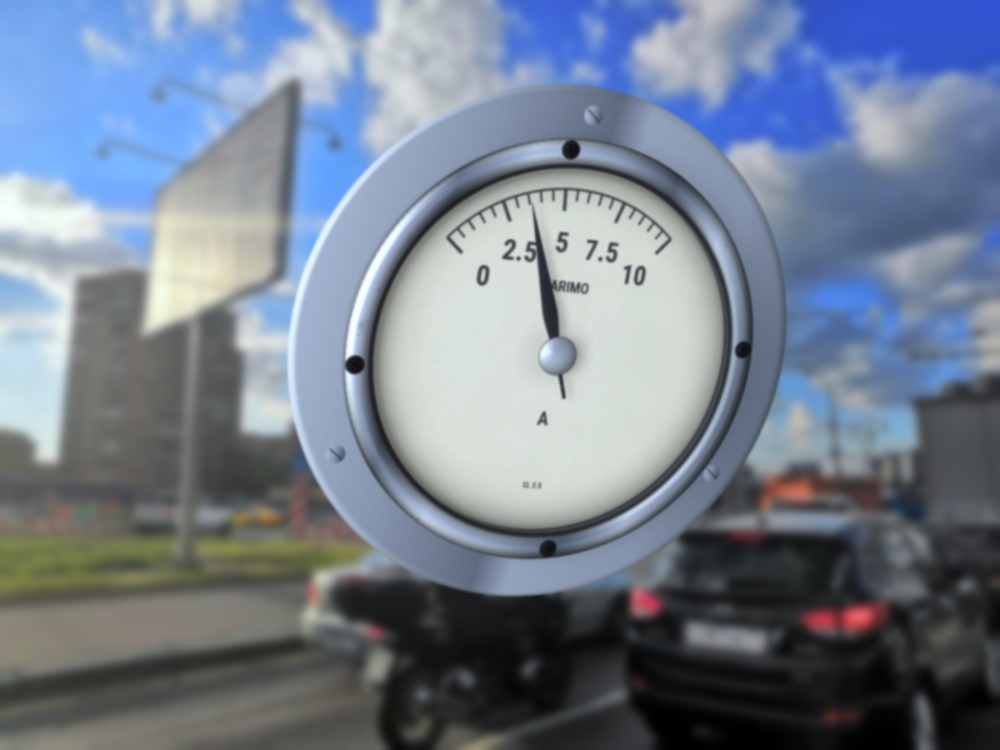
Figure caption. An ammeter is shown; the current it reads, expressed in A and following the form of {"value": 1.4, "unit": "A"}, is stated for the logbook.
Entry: {"value": 3.5, "unit": "A"}
